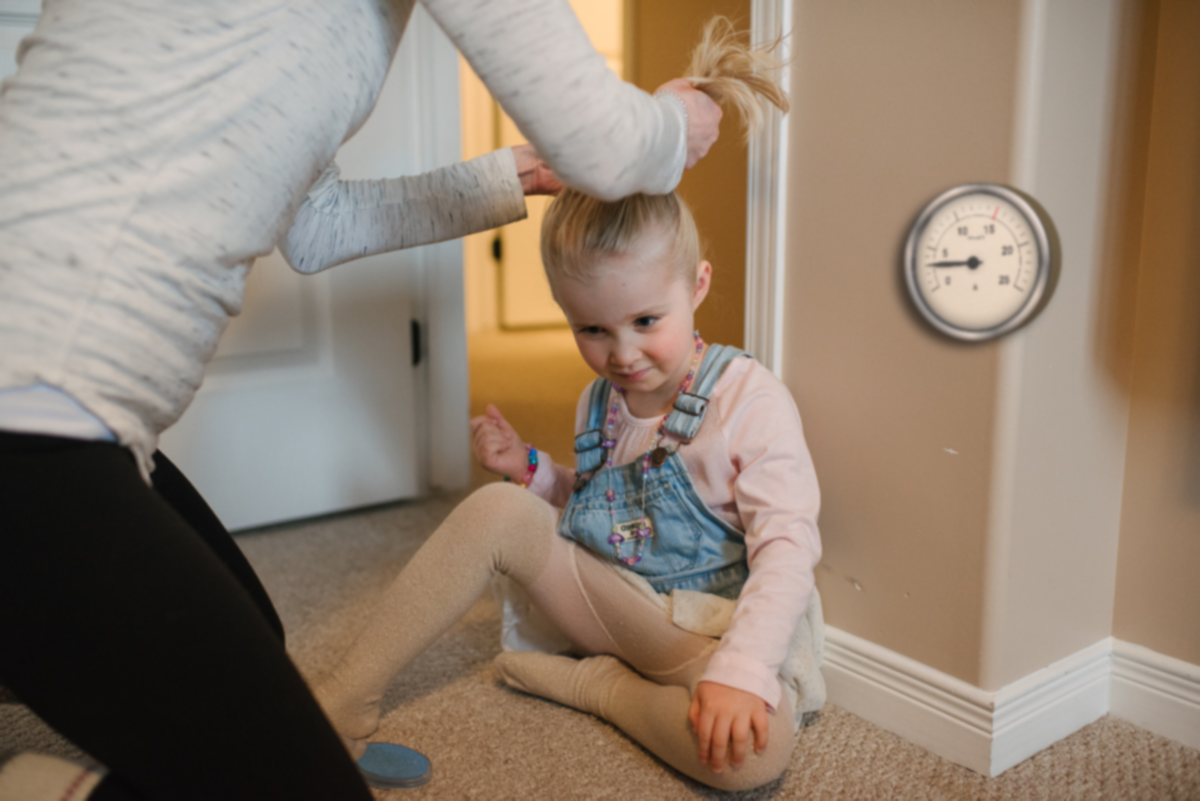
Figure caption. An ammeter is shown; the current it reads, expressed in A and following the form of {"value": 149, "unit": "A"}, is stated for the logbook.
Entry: {"value": 3, "unit": "A"}
